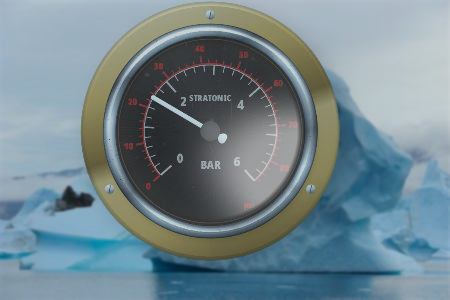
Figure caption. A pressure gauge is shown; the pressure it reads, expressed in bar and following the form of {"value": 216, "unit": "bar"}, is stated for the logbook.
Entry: {"value": 1.6, "unit": "bar"}
